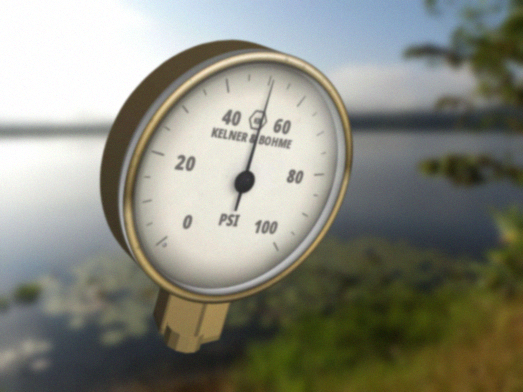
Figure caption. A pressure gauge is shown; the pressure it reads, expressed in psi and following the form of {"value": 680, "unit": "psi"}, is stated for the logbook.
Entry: {"value": 50, "unit": "psi"}
